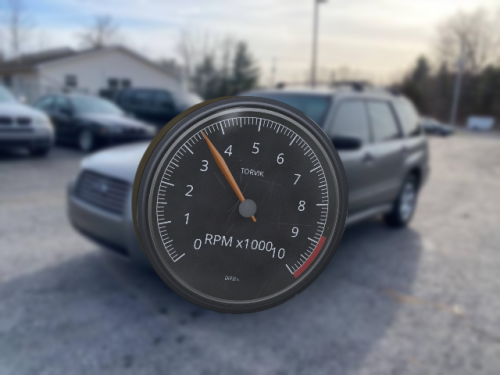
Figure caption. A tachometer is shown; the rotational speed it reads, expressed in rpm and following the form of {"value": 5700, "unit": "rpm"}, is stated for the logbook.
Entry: {"value": 3500, "unit": "rpm"}
